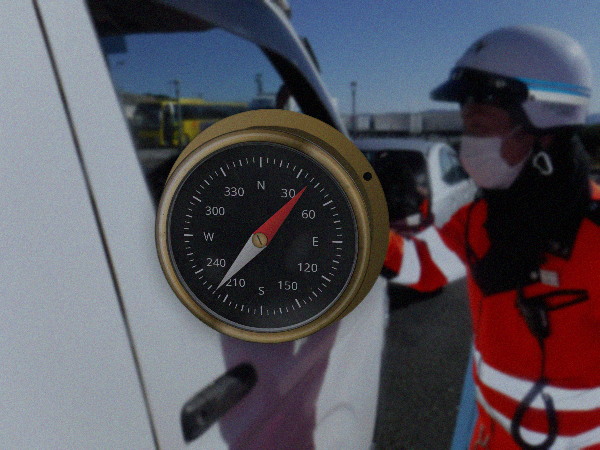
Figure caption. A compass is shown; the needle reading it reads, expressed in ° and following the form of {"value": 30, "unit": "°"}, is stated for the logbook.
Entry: {"value": 40, "unit": "°"}
